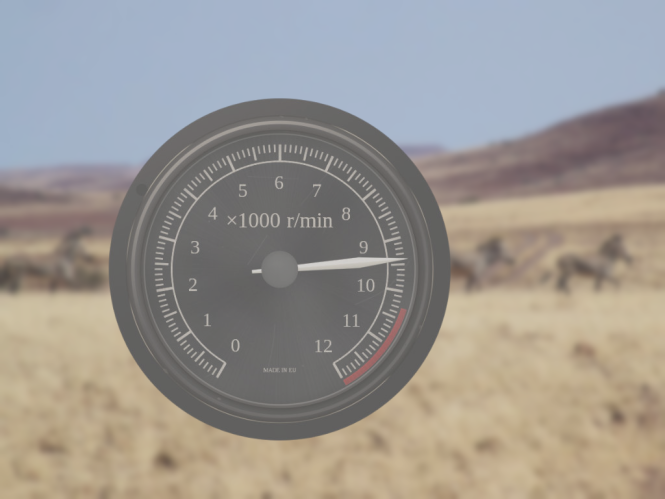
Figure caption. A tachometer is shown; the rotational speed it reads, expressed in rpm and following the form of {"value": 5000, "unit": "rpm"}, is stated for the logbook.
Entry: {"value": 9400, "unit": "rpm"}
